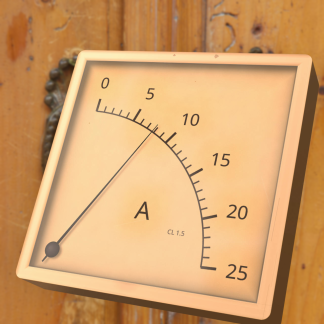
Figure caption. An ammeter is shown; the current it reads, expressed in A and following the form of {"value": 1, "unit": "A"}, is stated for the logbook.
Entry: {"value": 8, "unit": "A"}
